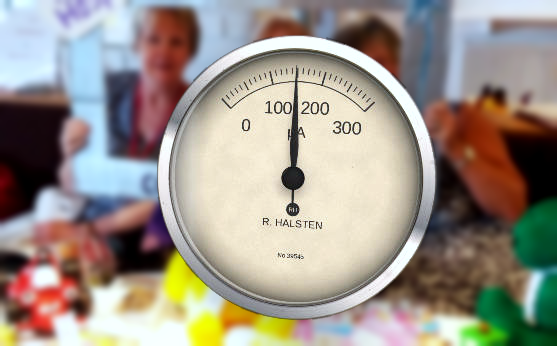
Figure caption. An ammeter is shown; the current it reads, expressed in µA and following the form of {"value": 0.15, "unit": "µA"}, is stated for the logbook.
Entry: {"value": 150, "unit": "µA"}
